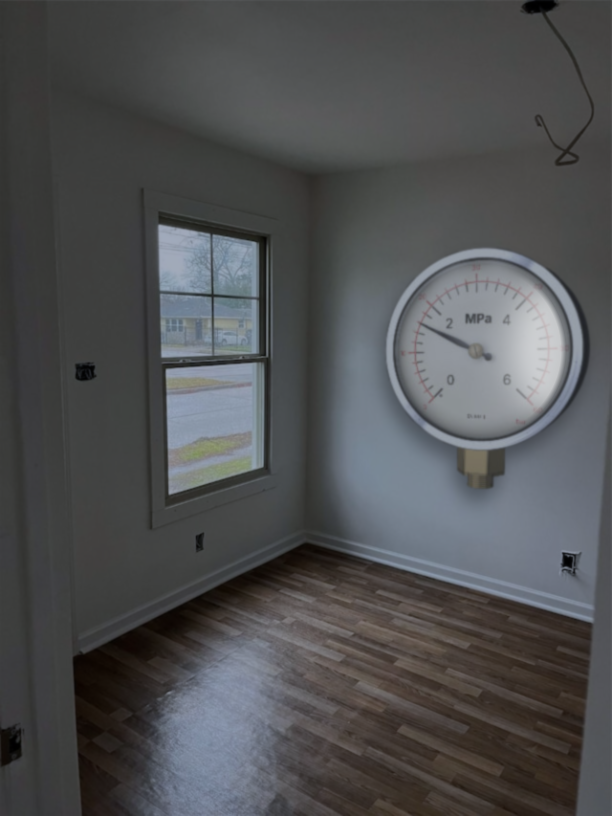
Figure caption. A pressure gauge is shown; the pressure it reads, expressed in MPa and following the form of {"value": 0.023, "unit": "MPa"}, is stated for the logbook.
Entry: {"value": 1.6, "unit": "MPa"}
